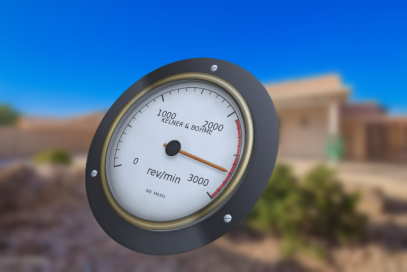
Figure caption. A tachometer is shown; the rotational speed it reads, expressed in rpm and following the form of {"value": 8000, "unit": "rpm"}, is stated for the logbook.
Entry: {"value": 2700, "unit": "rpm"}
